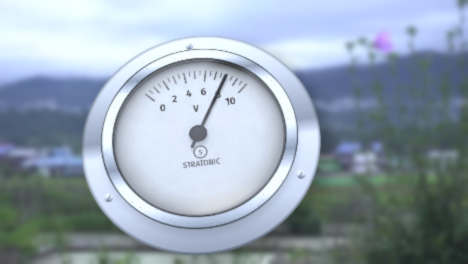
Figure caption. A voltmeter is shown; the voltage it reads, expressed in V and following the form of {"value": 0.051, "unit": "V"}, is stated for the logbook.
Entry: {"value": 8, "unit": "V"}
